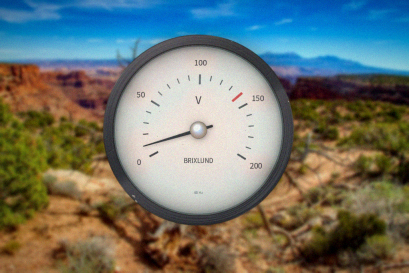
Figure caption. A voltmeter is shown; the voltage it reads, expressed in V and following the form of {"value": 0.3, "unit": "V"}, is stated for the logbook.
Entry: {"value": 10, "unit": "V"}
